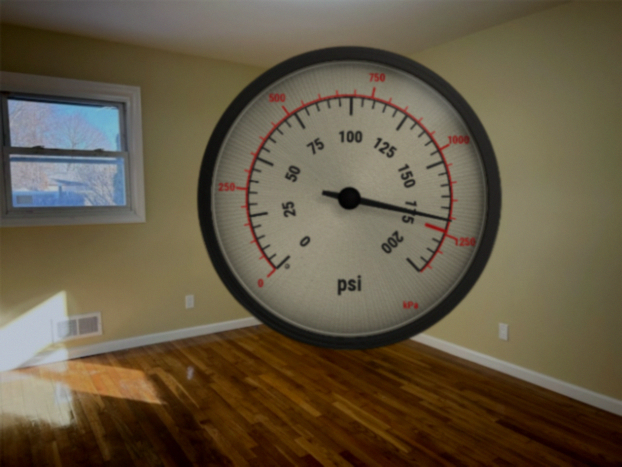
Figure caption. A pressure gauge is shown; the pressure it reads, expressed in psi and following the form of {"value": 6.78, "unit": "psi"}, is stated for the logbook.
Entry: {"value": 175, "unit": "psi"}
